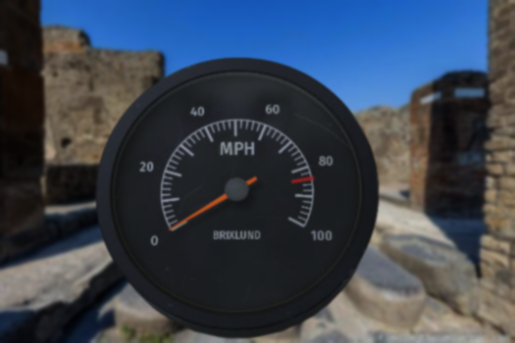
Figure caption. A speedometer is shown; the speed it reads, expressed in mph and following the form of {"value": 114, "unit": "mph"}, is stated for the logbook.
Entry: {"value": 0, "unit": "mph"}
